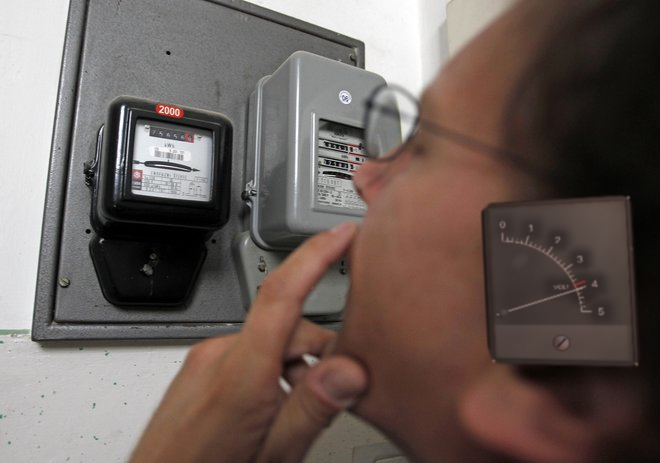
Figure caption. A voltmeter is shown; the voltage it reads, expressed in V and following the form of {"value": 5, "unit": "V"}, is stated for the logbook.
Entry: {"value": 4, "unit": "V"}
